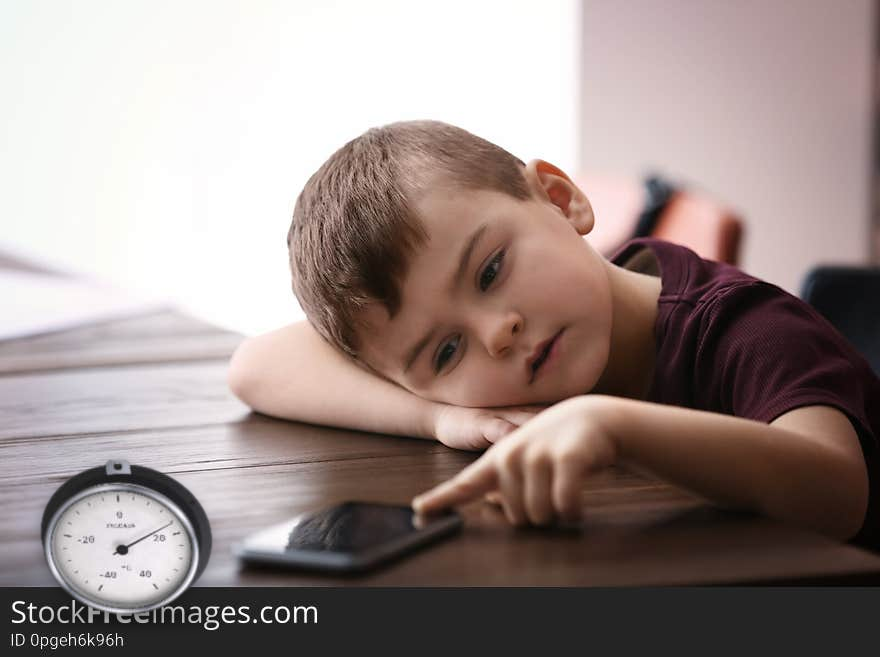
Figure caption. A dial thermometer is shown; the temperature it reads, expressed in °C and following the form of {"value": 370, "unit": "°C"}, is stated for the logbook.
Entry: {"value": 16, "unit": "°C"}
